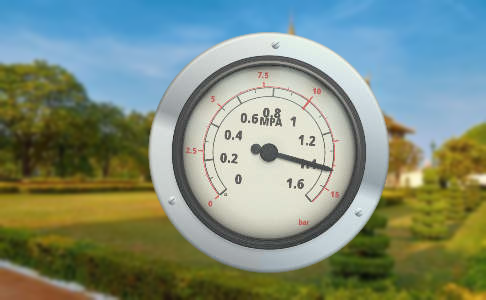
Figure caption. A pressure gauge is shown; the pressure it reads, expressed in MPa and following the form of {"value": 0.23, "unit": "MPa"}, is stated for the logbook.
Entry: {"value": 1.4, "unit": "MPa"}
